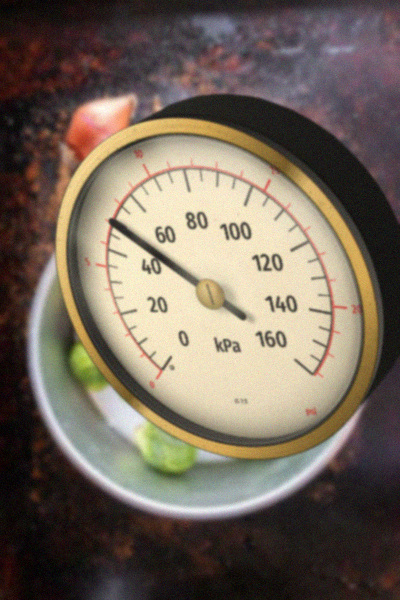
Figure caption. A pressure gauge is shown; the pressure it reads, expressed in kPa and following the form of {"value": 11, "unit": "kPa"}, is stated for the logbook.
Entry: {"value": 50, "unit": "kPa"}
